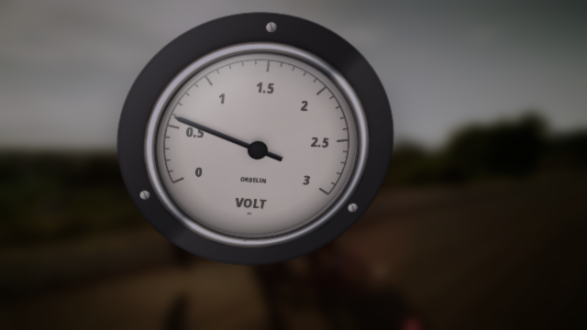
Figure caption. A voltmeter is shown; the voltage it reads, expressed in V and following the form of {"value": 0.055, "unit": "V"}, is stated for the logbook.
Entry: {"value": 0.6, "unit": "V"}
